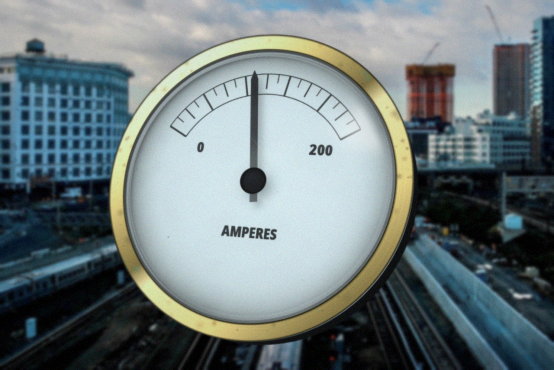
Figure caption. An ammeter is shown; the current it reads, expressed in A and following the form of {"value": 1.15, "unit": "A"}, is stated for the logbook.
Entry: {"value": 90, "unit": "A"}
